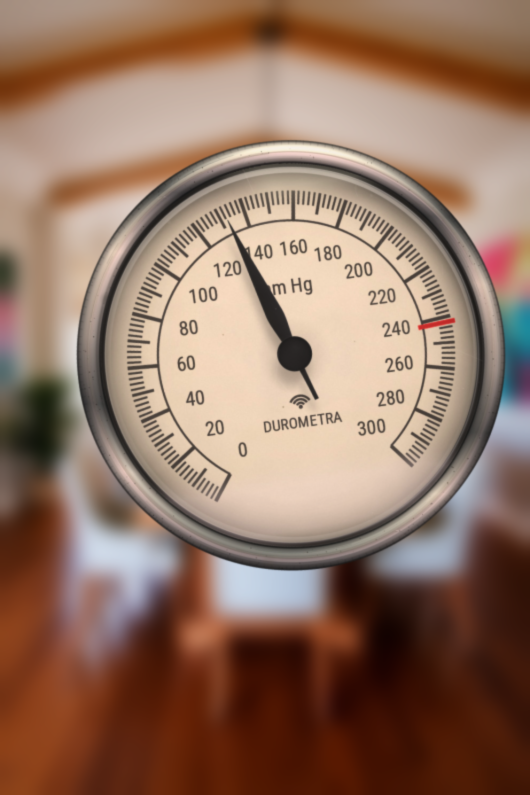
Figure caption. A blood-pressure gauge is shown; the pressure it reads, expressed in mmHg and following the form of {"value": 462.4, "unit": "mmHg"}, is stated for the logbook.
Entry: {"value": 132, "unit": "mmHg"}
